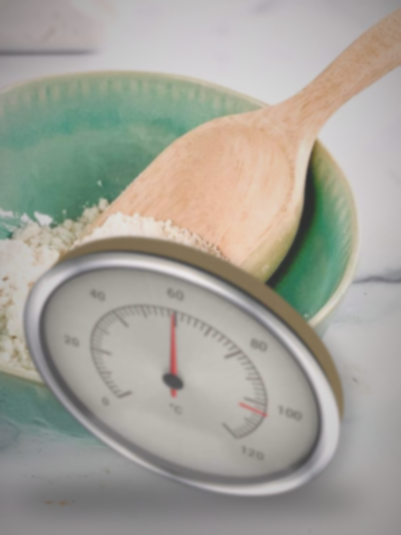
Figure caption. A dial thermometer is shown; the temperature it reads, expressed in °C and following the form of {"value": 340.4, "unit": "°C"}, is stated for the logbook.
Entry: {"value": 60, "unit": "°C"}
